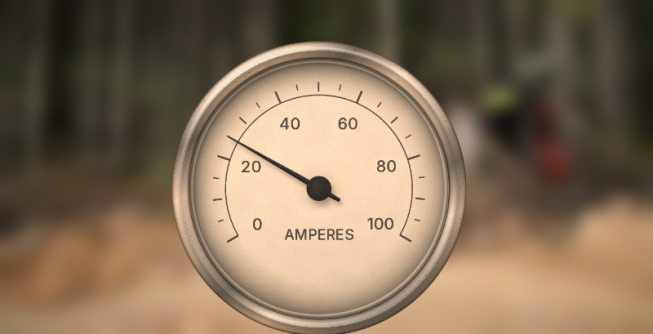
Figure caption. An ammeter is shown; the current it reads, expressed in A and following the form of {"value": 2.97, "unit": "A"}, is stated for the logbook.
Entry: {"value": 25, "unit": "A"}
